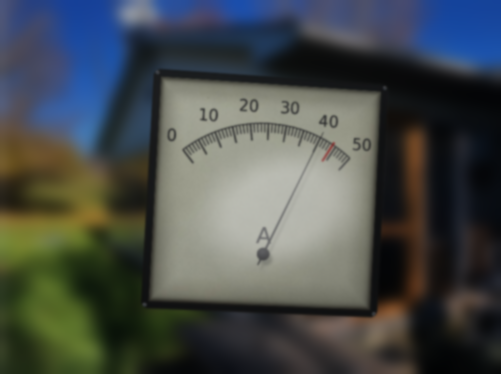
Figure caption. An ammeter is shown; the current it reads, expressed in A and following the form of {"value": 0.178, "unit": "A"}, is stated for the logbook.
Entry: {"value": 40, "unit": "A"}
